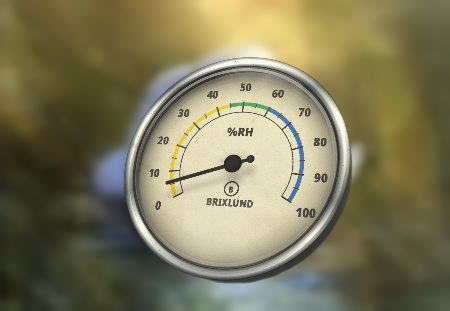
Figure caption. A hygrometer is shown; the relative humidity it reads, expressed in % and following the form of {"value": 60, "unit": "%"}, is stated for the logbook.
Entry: {"value": 5, "unit": "%"}
